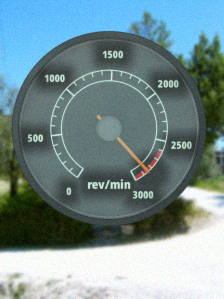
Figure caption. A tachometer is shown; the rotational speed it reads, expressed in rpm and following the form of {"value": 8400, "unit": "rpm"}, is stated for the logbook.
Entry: {"value": 2850, "unit": "rpm"}
